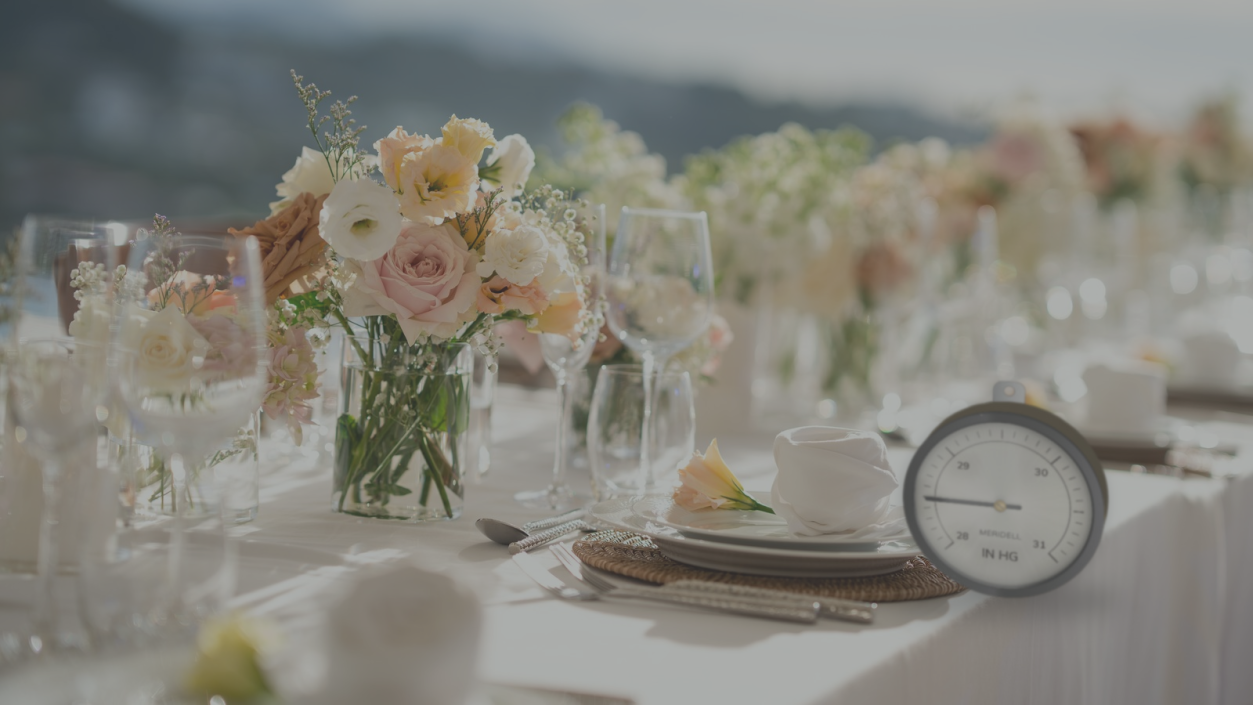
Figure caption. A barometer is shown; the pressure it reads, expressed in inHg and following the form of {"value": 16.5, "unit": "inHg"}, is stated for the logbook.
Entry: {"value": 28.5, "unit": "inHg"}
